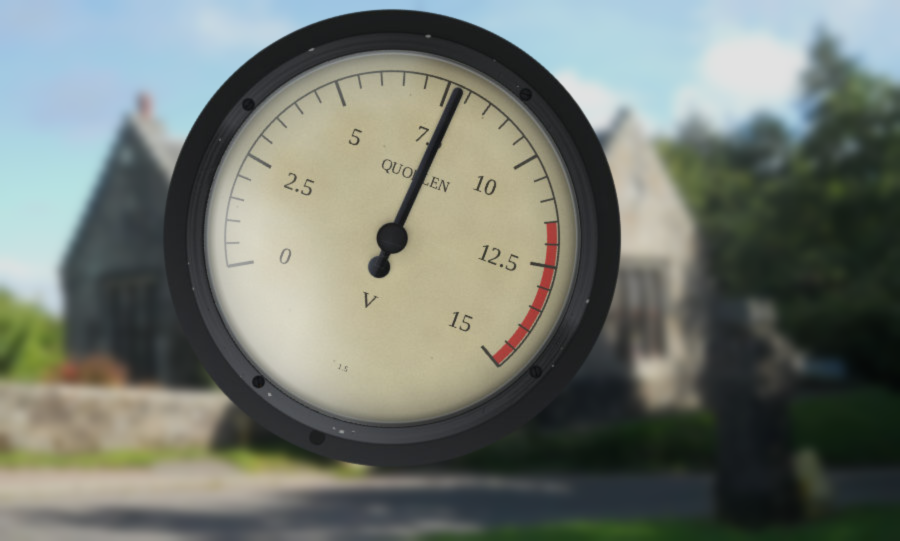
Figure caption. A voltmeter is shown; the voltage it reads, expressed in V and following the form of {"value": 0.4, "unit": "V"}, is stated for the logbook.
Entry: {"value": 7.75, "unit": "V"}
